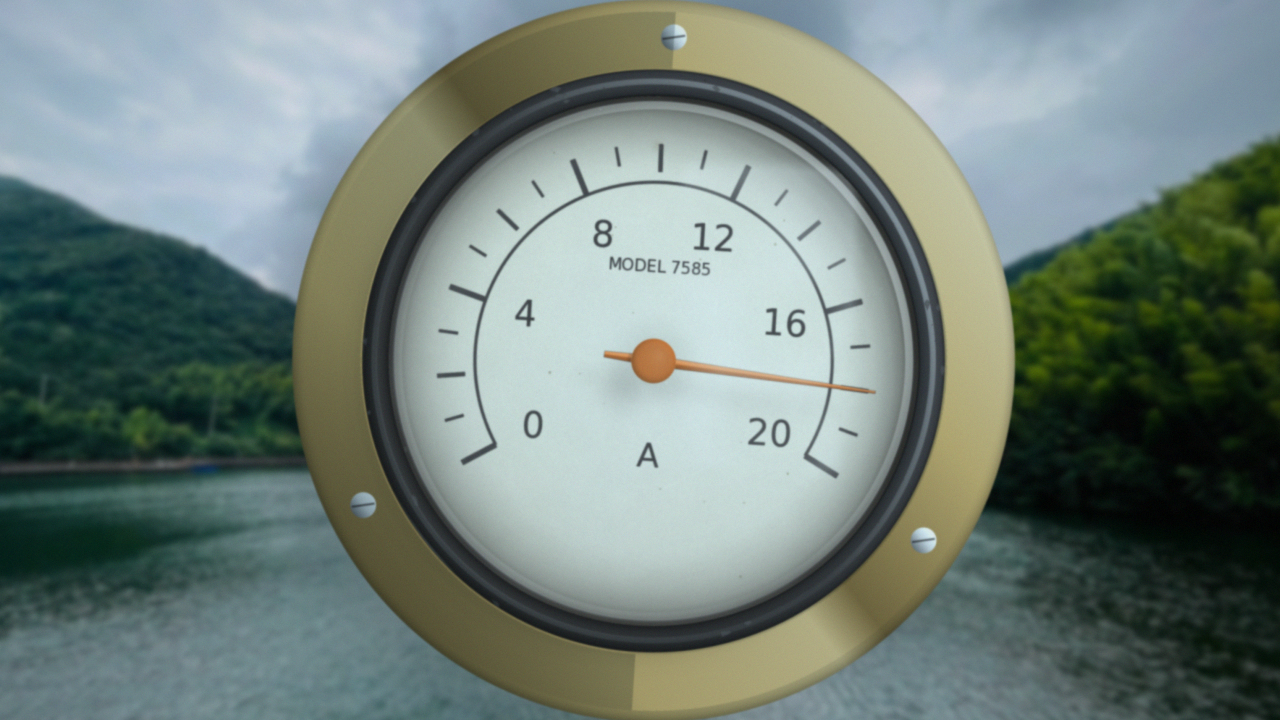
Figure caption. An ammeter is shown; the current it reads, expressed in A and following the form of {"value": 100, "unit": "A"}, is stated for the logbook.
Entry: {"value": 18, "unit": "A"}
